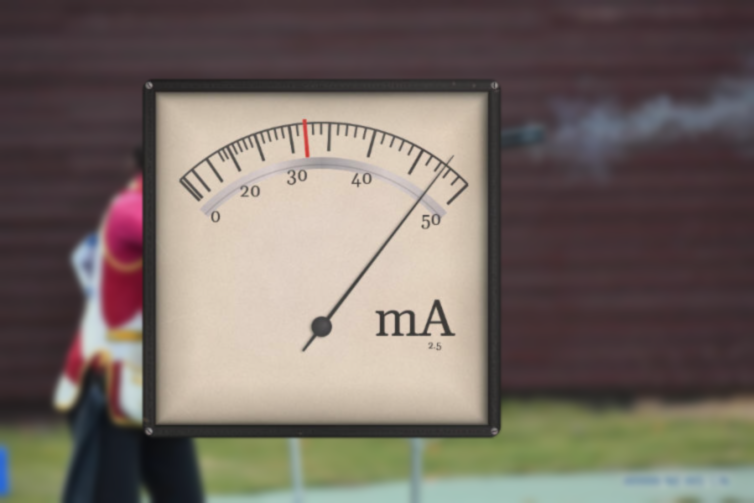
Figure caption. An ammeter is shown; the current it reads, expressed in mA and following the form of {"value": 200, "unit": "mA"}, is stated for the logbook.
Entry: {"value": 47.5, "unit": "mA"}
